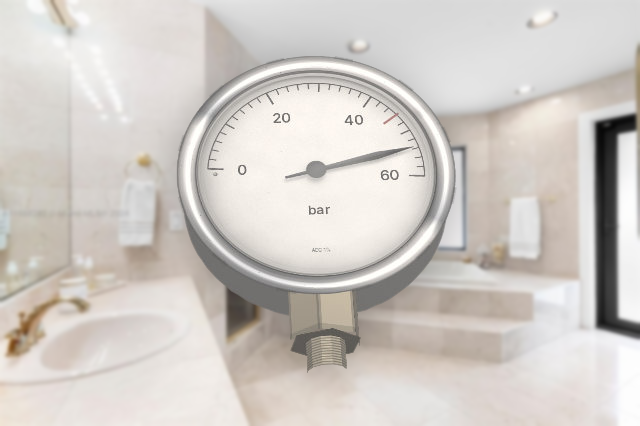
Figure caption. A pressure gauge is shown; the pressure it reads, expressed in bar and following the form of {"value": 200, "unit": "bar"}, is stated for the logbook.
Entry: {"value": 54, "unit": "bar"}
